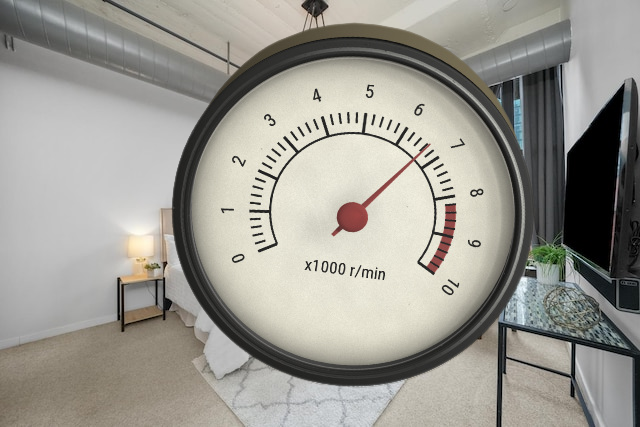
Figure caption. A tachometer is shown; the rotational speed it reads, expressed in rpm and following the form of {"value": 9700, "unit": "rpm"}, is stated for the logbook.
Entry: {"value": 6600, "unit": "rpm"}
